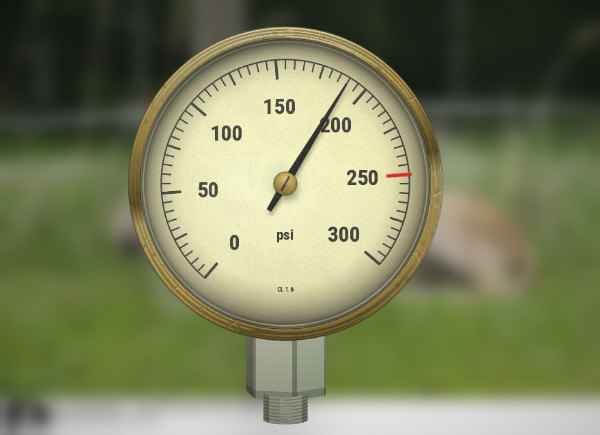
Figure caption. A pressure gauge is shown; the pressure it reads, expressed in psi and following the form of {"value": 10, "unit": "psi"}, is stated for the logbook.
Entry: {"value": 190, "unit": "psi"}
